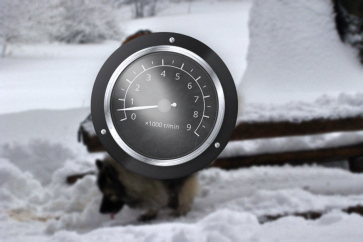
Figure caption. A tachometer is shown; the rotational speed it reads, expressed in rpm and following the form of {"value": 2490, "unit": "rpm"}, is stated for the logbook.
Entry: {"value": 500, "unit": "rpm"}
